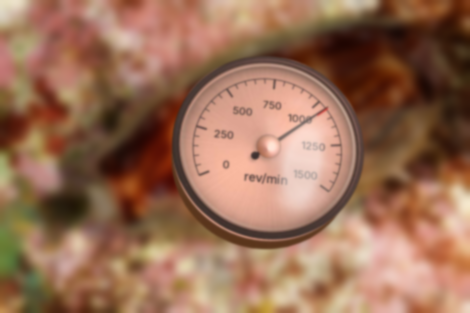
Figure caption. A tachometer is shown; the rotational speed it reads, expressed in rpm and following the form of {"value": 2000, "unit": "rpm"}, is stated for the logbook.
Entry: {"value": 1050, "unit": "rpm"}
